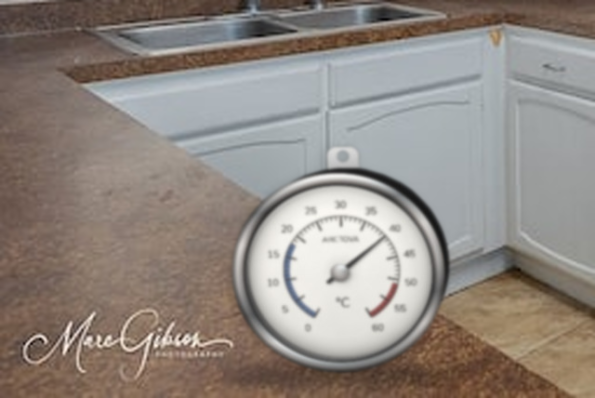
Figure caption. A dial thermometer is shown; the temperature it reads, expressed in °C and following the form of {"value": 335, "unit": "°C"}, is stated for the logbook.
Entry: {"value": 40, "unit": "°C"}
